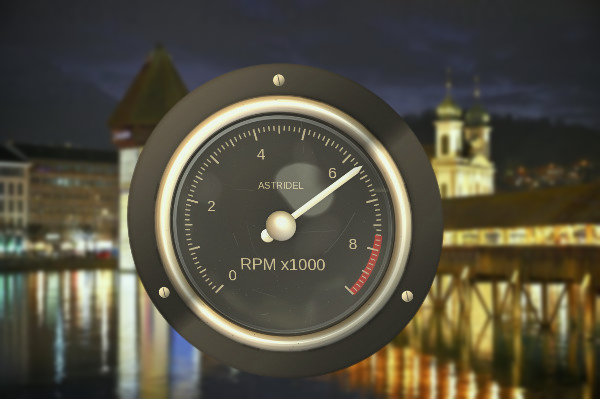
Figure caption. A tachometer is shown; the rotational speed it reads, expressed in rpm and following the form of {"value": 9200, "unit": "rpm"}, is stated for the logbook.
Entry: {"value": 6300, "unit": "rpm"}
